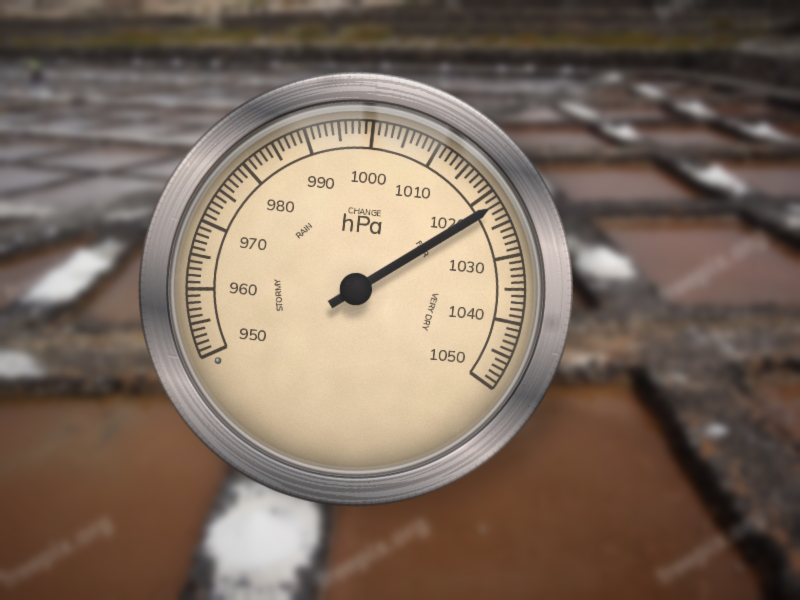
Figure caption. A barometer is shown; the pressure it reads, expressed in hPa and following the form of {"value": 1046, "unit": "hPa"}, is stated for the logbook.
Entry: {"value": 1022, "unit": "hPa"}
